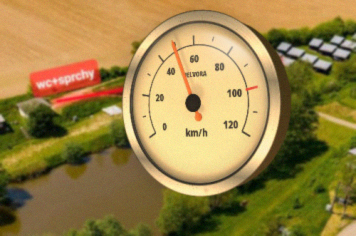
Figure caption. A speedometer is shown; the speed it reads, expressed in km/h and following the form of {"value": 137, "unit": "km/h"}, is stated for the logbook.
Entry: {"value": 50, "unit": "km/h"}
